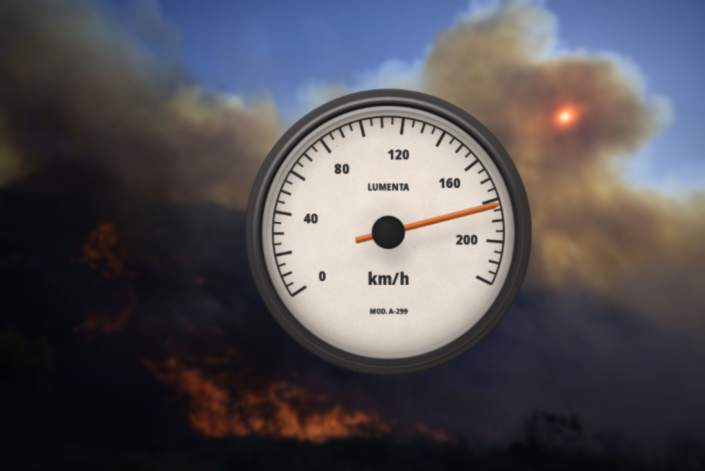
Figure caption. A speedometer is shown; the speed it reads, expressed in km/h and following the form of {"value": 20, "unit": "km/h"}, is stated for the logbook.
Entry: {"value": 182.5, "unit": "km/h"}
